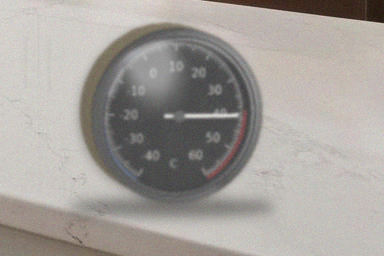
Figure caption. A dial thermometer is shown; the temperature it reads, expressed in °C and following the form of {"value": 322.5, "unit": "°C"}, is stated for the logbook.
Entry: {"value": 40, "unit": "°C"}
